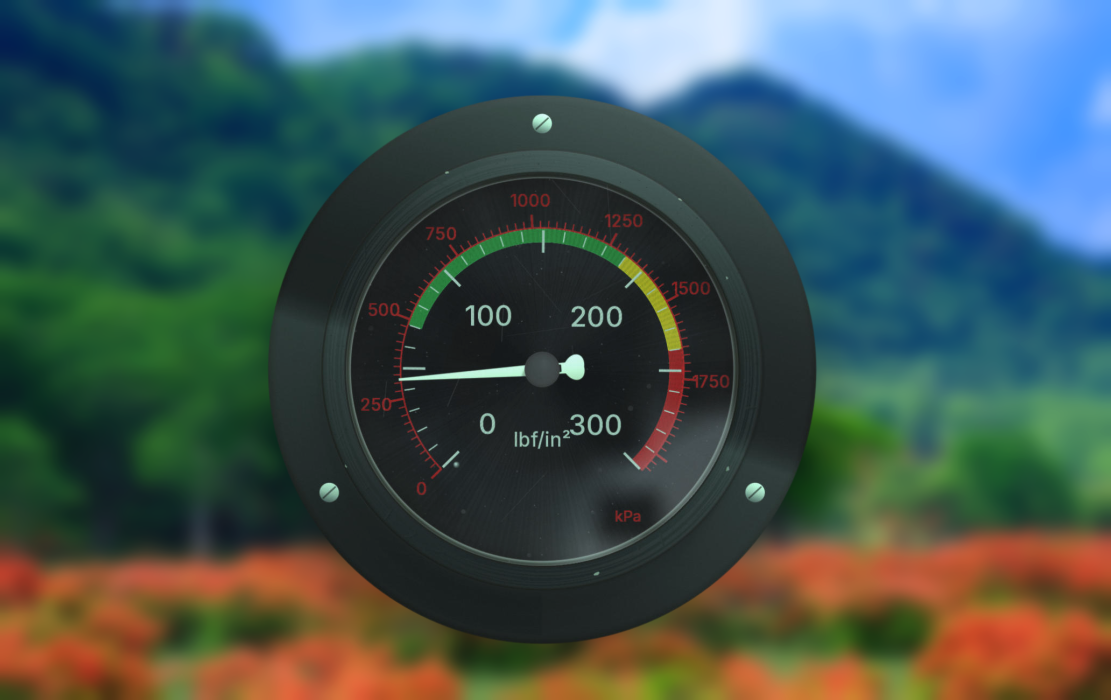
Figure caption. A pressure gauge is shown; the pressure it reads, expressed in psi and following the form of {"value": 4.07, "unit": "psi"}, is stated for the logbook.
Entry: {"value": 45, "unit": "psi"}
